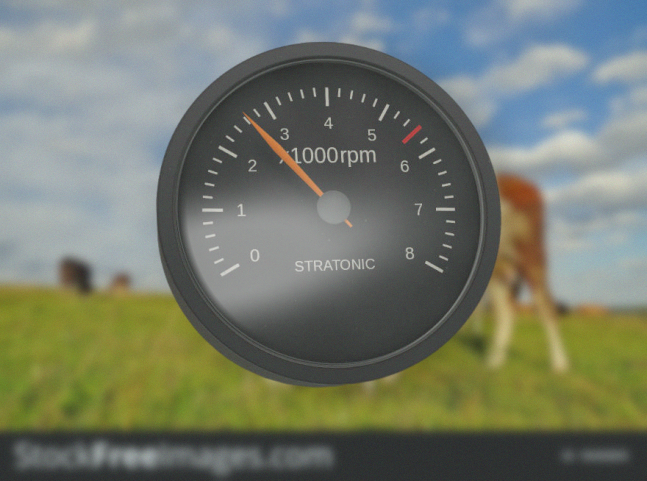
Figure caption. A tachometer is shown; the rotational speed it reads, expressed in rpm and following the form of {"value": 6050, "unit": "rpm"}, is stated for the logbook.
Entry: {"value": 2600, "unit": "rpm"}
